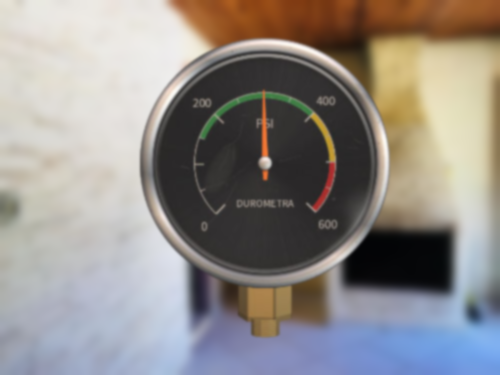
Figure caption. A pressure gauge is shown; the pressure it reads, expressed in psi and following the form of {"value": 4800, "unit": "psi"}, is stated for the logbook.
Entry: {"value": 300, "unit": "psi"}
